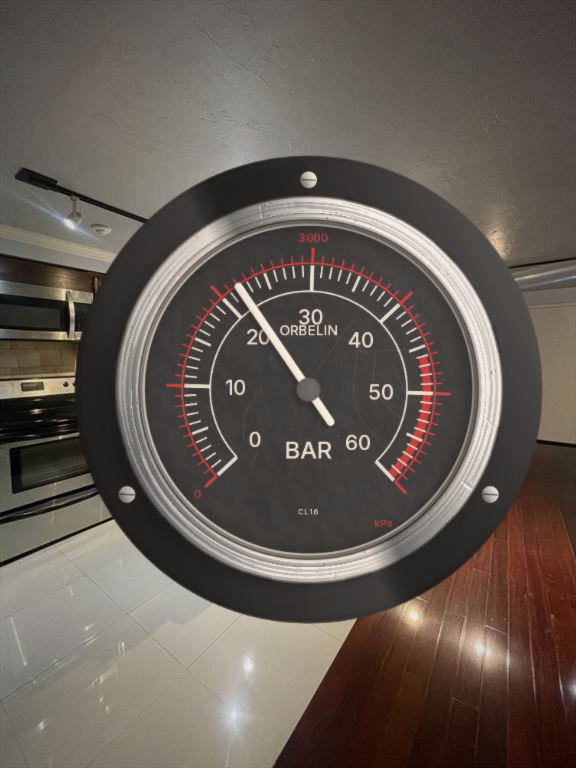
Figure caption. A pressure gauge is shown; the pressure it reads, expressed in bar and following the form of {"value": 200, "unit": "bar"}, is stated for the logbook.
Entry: {"value": 22, "unit": "bar"}
